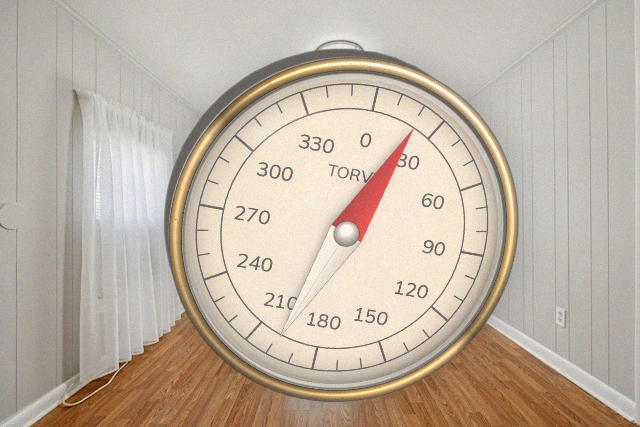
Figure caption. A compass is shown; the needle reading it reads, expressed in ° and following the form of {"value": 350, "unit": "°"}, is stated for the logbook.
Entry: {"value": 20, "unit": "°"}
